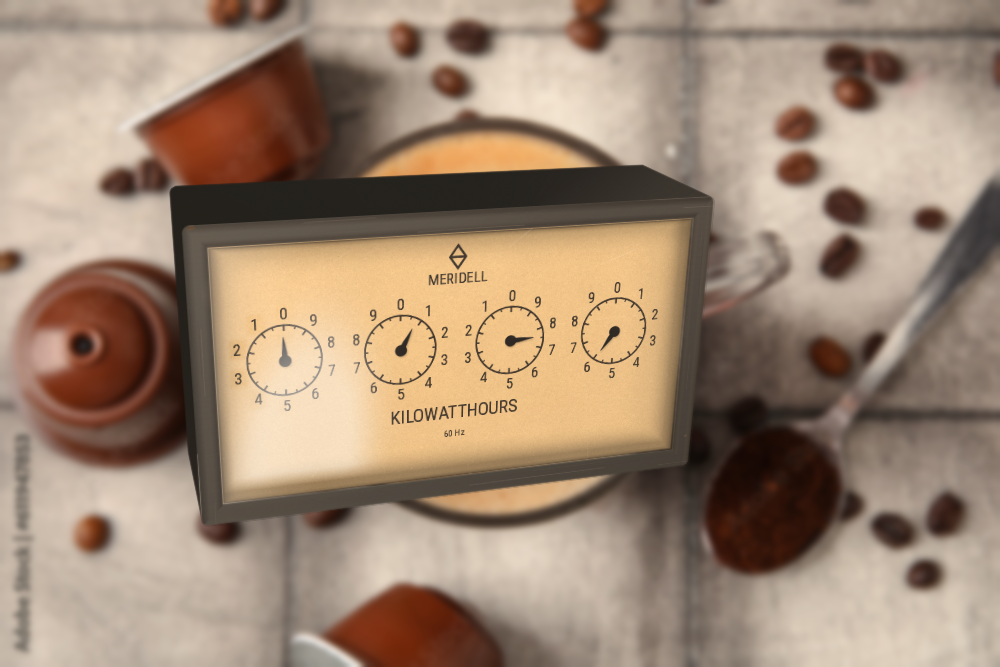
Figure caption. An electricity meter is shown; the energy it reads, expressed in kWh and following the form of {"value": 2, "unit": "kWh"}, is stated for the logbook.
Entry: {"value": 76, "unit": "kWh"}
